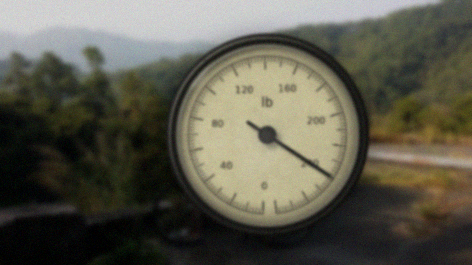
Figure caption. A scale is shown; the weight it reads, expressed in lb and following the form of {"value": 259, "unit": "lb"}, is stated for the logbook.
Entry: {"value": 240, "unit": "lb"}
